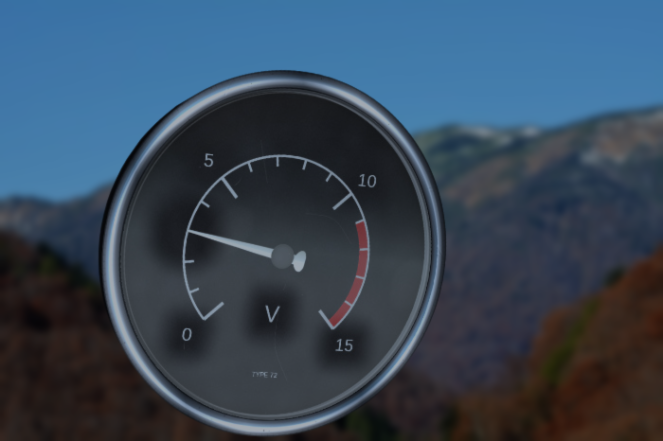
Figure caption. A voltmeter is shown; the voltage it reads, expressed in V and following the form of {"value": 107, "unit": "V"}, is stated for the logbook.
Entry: {"value": 3, "unit": "V"}
